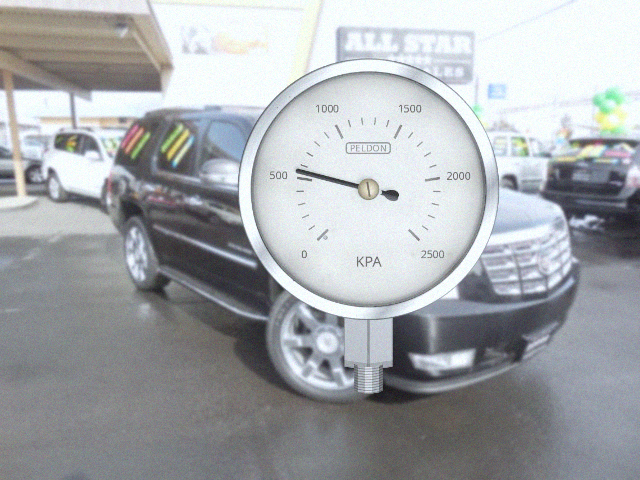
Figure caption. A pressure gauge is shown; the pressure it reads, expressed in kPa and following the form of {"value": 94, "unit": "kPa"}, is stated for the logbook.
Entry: {"value": 550, "unit": "kPa"}
